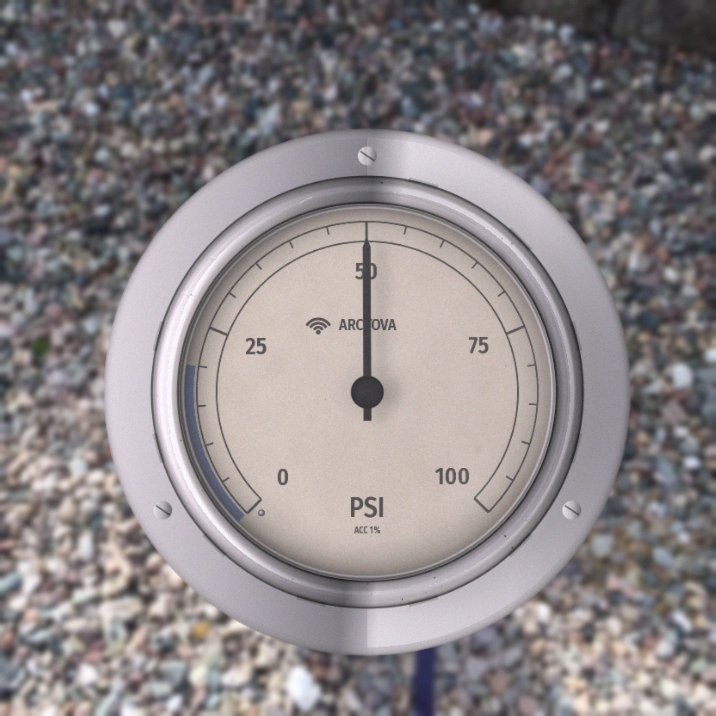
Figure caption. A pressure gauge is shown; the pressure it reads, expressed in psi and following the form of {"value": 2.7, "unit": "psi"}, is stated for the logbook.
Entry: {"value": 50, "unit": "psi"}
